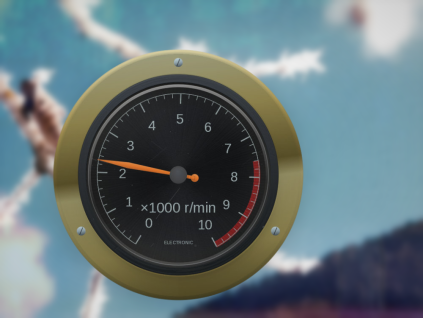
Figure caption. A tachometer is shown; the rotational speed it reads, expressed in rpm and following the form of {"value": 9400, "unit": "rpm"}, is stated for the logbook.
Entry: {"value": 2300, "unit": "rpm"}
